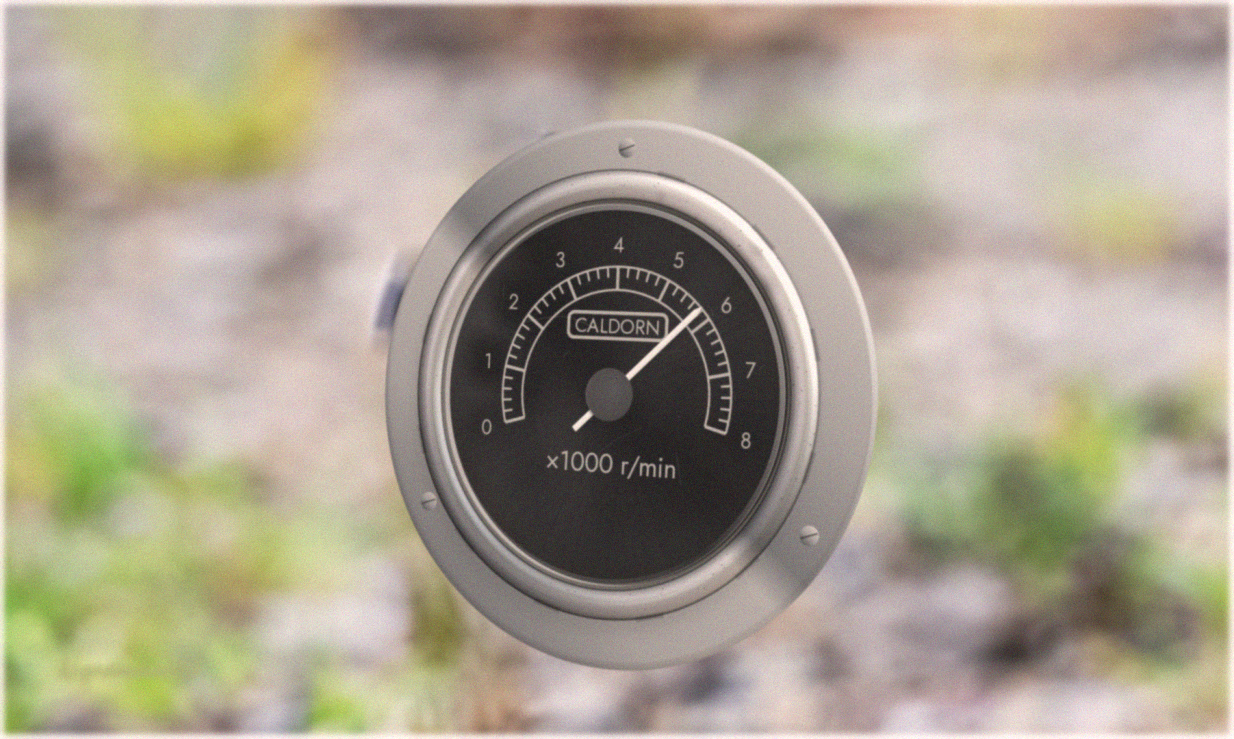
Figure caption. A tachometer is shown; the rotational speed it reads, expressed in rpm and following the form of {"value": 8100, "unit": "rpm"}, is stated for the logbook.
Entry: {"value": 5800, "unit": "rpm"}
